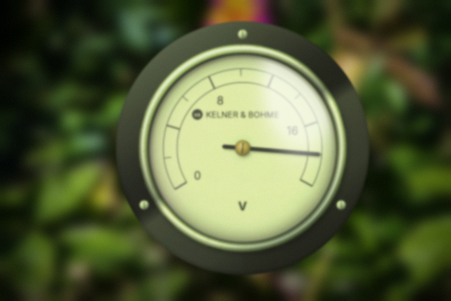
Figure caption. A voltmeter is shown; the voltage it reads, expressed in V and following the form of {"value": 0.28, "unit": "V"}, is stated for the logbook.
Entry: {"value": 18, "unit": "V"}
